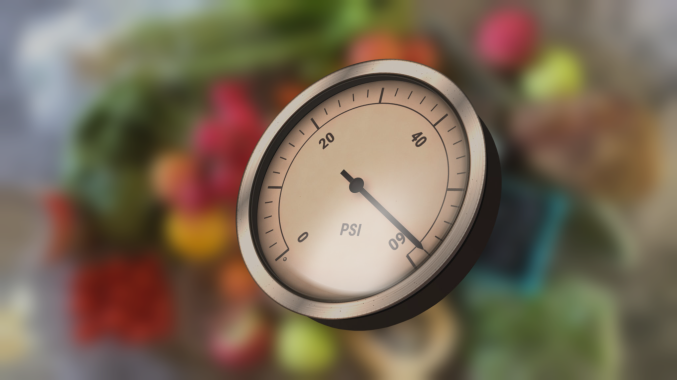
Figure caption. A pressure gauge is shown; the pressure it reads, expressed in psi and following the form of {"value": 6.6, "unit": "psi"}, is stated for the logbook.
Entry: {"value": 58, "unit": "psi"}
